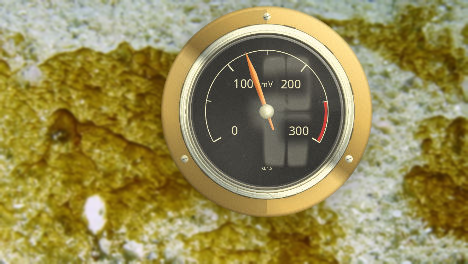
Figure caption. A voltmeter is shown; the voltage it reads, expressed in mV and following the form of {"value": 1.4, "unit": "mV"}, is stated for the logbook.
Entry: {"value": 125, "unit": "mV"}
